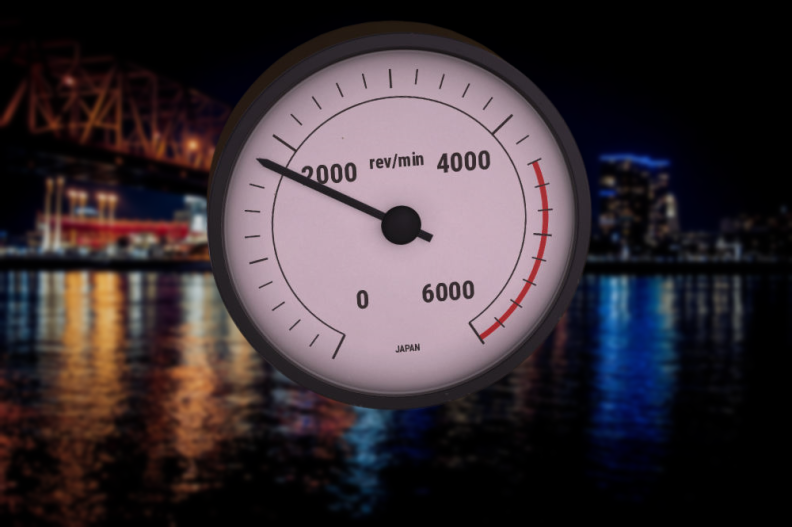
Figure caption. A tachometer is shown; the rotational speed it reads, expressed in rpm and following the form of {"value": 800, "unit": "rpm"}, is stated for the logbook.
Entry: {"value": 1800, "unit": "rpm"}
